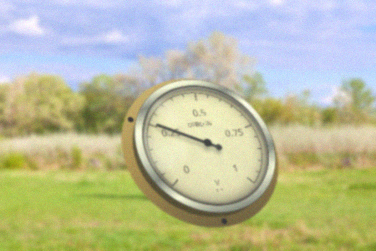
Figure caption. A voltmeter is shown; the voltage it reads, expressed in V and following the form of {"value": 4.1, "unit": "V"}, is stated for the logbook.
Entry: {"value": 0.25, "unit": "V"}
